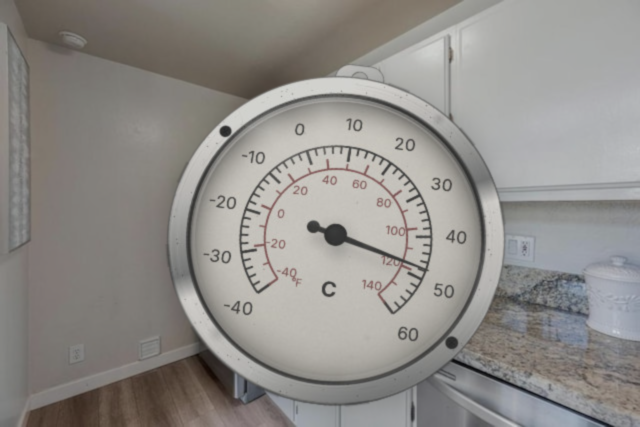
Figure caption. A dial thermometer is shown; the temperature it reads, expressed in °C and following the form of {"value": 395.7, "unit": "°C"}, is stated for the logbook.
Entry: {"value": 48, "unit": "°C"}
